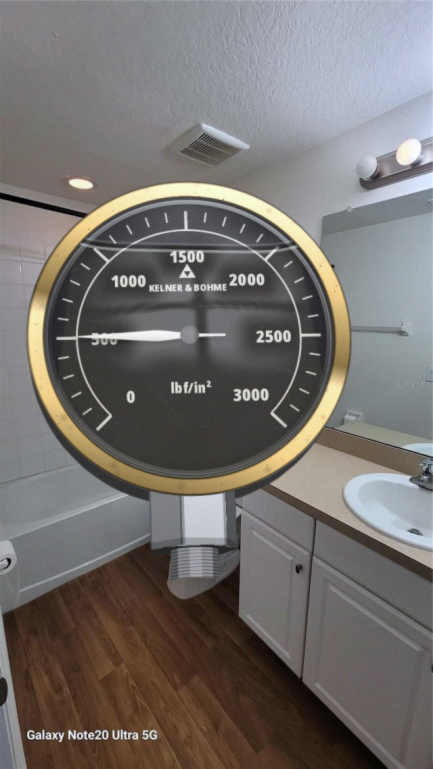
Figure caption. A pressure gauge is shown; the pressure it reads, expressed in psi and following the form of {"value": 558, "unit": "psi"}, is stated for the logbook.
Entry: {"value": 500, "unit": "psi"}
